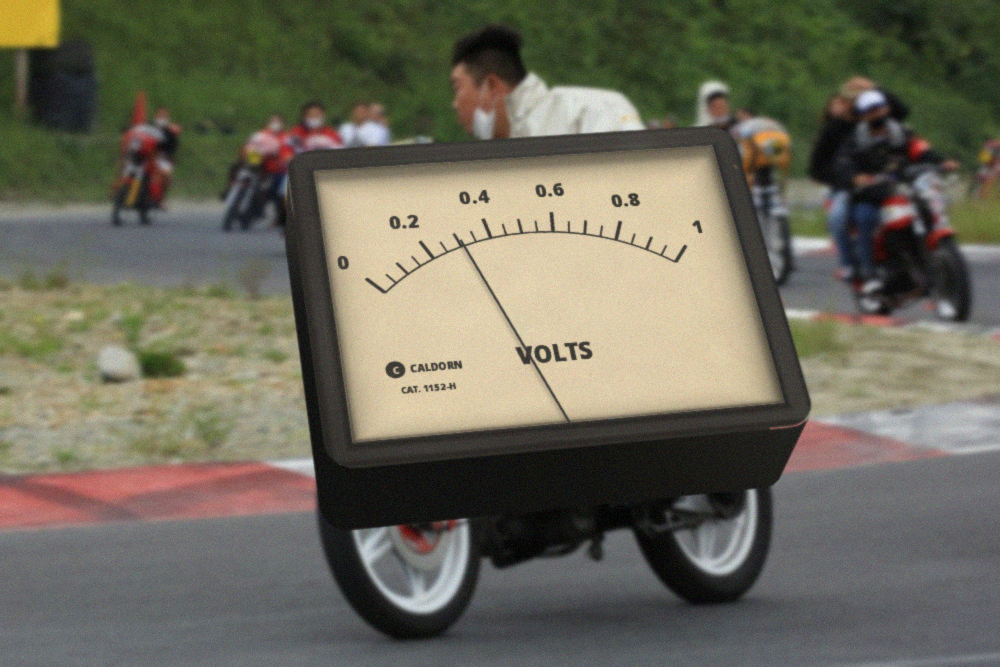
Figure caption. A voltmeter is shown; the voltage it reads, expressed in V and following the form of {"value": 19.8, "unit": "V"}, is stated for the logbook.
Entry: {"value": 0.3, "unit": "V"}
